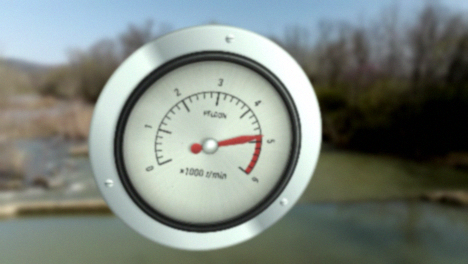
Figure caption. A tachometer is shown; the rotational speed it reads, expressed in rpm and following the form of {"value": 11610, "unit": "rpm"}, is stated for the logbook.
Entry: {"value": 4800, "unit": "rpm"}
